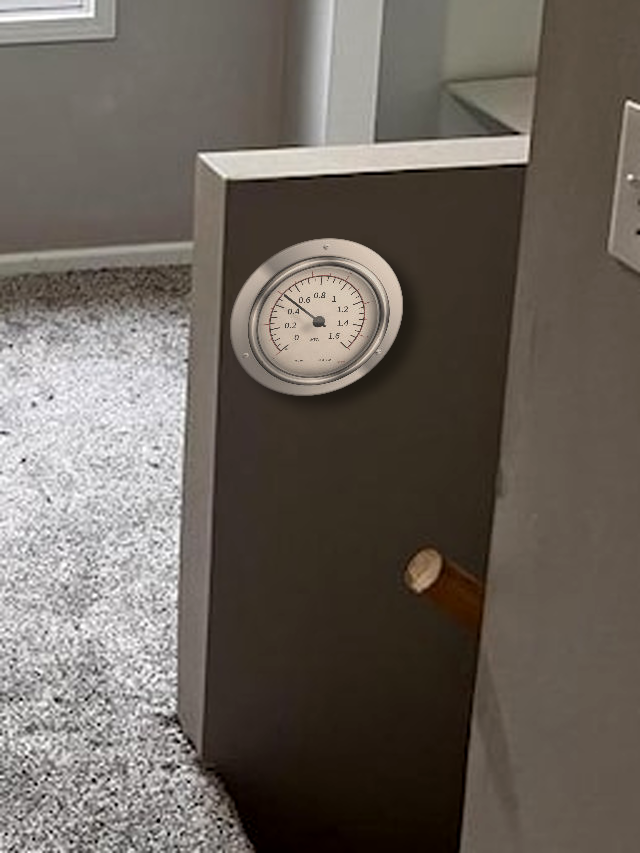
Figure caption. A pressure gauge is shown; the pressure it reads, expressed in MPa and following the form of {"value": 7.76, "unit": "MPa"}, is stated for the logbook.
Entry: {"value": 0.5, "unit": "MPa"}
